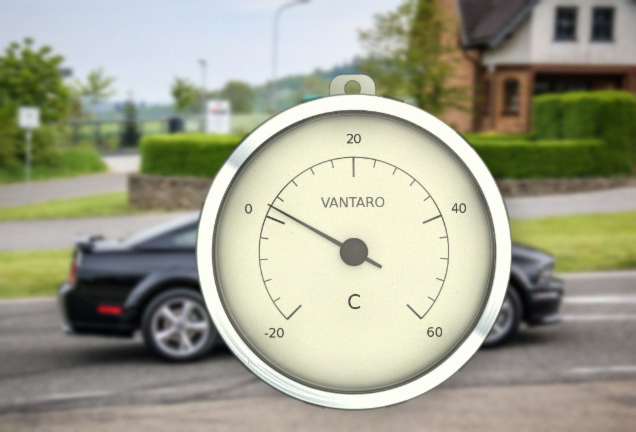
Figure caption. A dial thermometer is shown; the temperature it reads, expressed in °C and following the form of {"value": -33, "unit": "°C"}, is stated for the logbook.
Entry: {"value": 2, "unit": "°C"}
